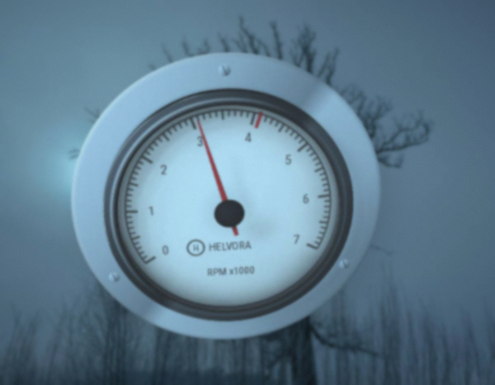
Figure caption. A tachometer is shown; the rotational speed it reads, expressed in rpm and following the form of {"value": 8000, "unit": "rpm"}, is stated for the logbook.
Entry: {"value": 3100, "unit": "rpm"}
